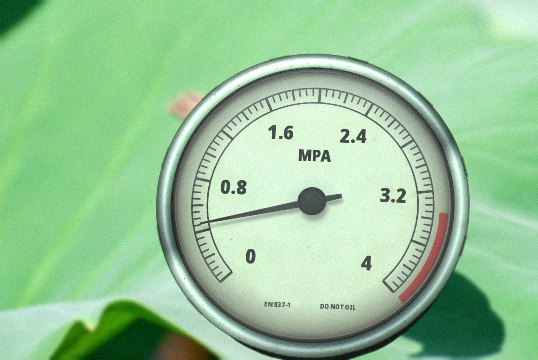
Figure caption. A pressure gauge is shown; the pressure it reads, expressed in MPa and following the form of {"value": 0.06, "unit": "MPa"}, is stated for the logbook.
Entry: {"value": 0.45, "unit": "MPa"}
